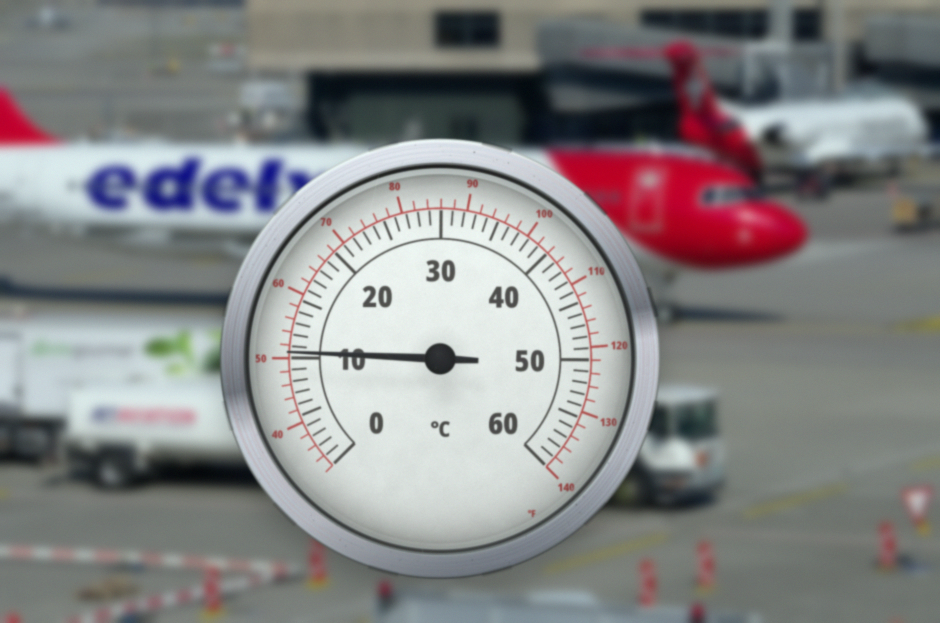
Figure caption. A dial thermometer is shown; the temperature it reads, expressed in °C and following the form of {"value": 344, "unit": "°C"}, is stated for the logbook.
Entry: {"value": 10.5, "unit": "°C"}
